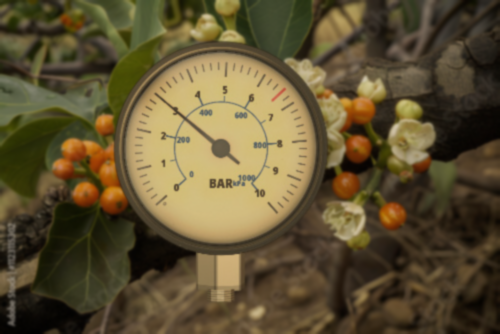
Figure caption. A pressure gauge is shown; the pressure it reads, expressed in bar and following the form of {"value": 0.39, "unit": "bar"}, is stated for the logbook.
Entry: {"value": 3, "unit": "bar"}
